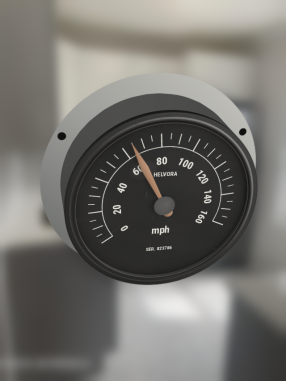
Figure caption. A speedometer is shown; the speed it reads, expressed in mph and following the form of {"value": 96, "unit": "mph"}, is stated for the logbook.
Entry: {"value": 65, "unit": "mph"}
